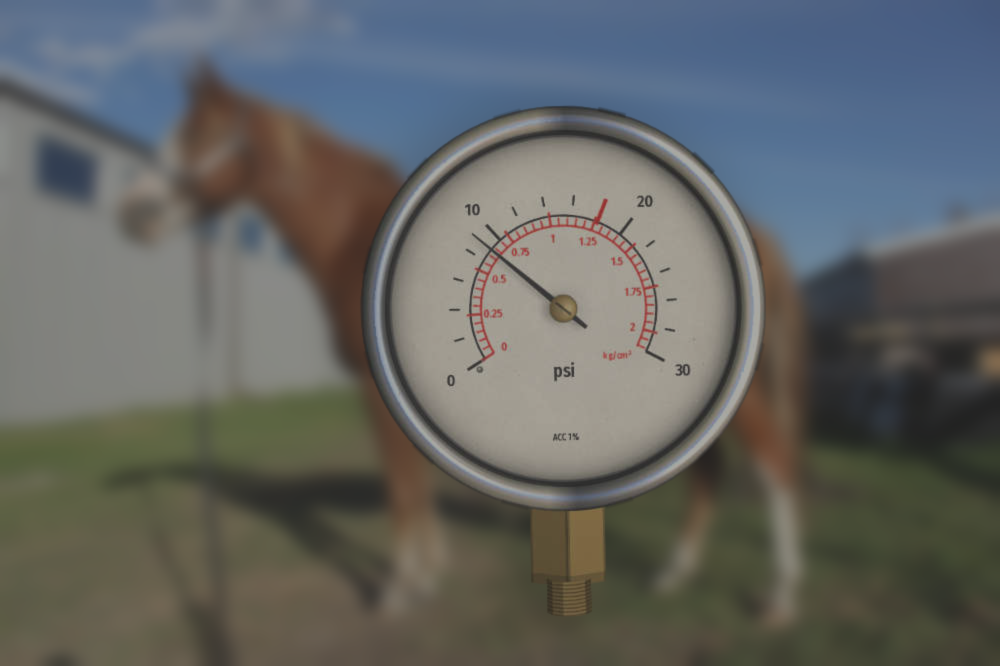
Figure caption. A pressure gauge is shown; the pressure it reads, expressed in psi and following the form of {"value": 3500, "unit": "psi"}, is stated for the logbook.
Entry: {"value": 9, "unit": "psi"}
